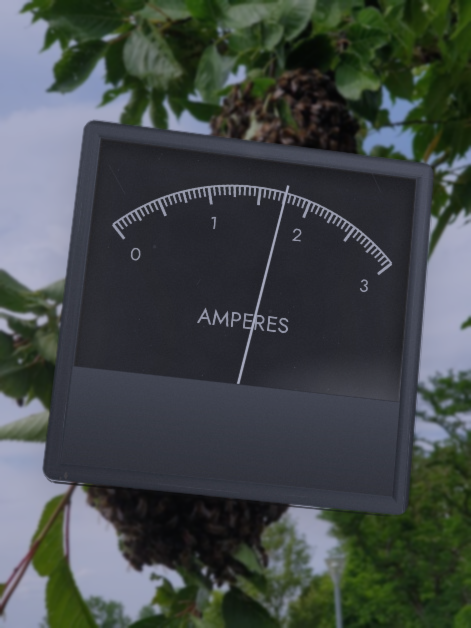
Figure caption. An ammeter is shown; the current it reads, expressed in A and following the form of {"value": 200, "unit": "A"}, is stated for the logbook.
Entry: {"value": 1.75, "unit": "A"}
